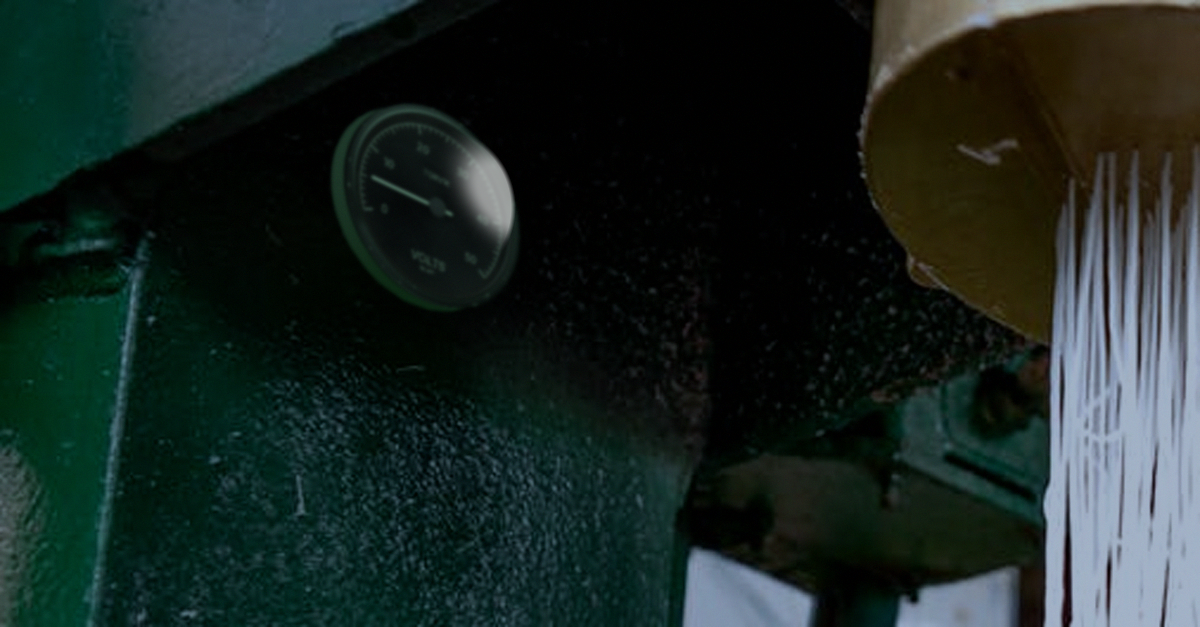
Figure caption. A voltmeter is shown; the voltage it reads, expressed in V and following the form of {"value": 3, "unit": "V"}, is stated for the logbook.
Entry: {"value": 5, "unit": "V"}
